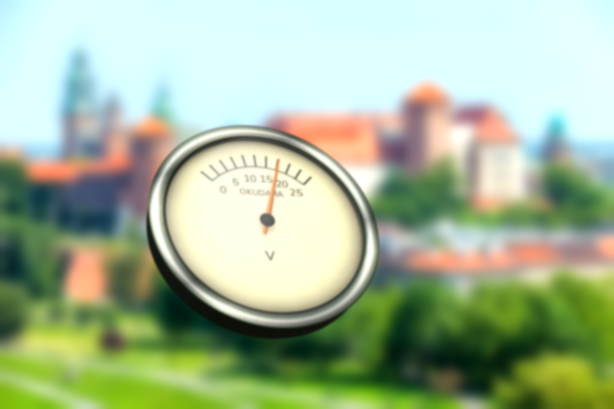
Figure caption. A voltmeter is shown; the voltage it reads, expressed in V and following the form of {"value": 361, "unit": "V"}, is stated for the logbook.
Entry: {"value": 17.5, "unit": "V"}
